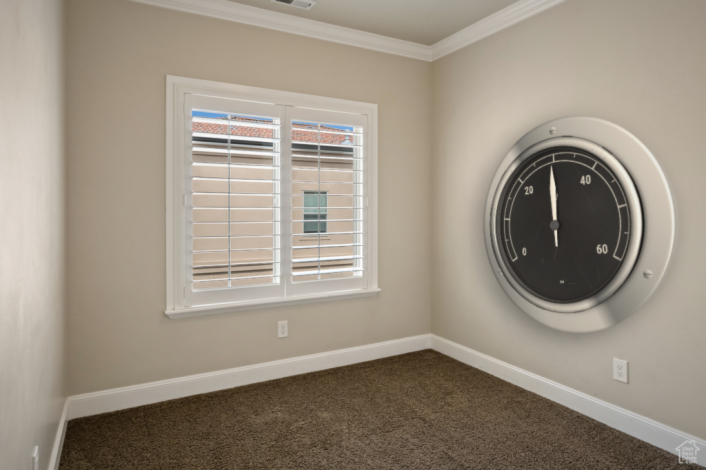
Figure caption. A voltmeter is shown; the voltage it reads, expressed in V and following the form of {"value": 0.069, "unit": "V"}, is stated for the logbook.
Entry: {"value": 30, "unit": "V"}
